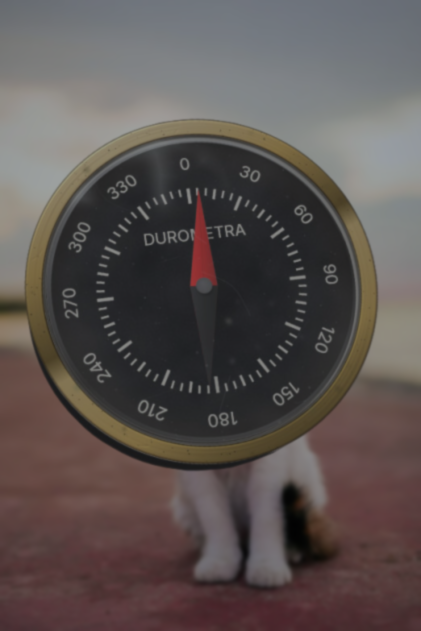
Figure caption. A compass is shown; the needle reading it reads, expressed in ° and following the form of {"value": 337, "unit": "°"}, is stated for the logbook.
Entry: {"value": 5, "unit": "°"}
